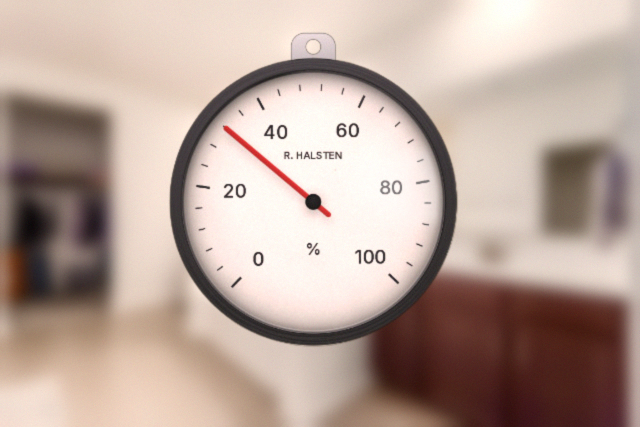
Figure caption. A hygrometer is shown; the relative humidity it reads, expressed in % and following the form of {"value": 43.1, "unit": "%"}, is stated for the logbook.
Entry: {"value": 32, "unit": "%"}
